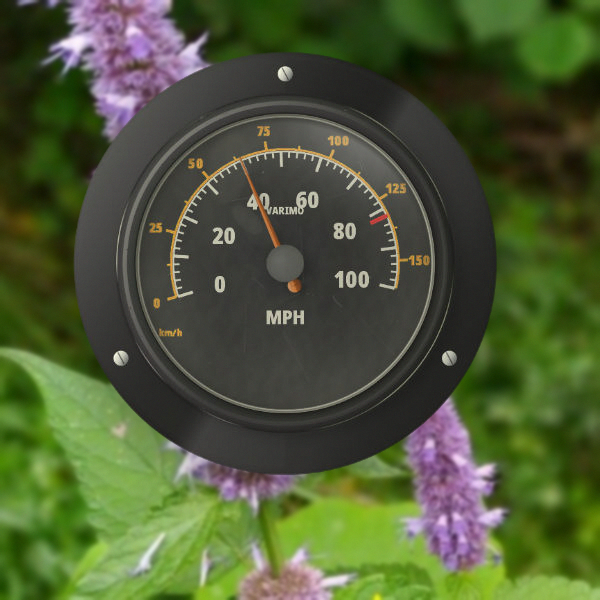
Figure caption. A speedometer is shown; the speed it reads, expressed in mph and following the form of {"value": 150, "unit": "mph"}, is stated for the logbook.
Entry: {"value": 40, "unit": "mph"}
